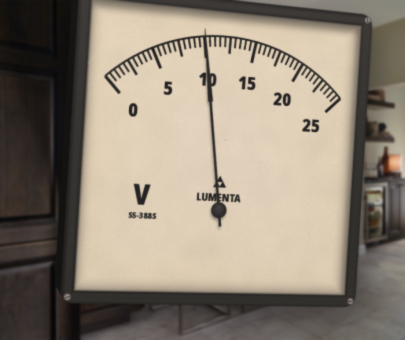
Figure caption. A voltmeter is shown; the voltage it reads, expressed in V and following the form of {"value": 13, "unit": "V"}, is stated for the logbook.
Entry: {"value": 10, "unit": "V"}
